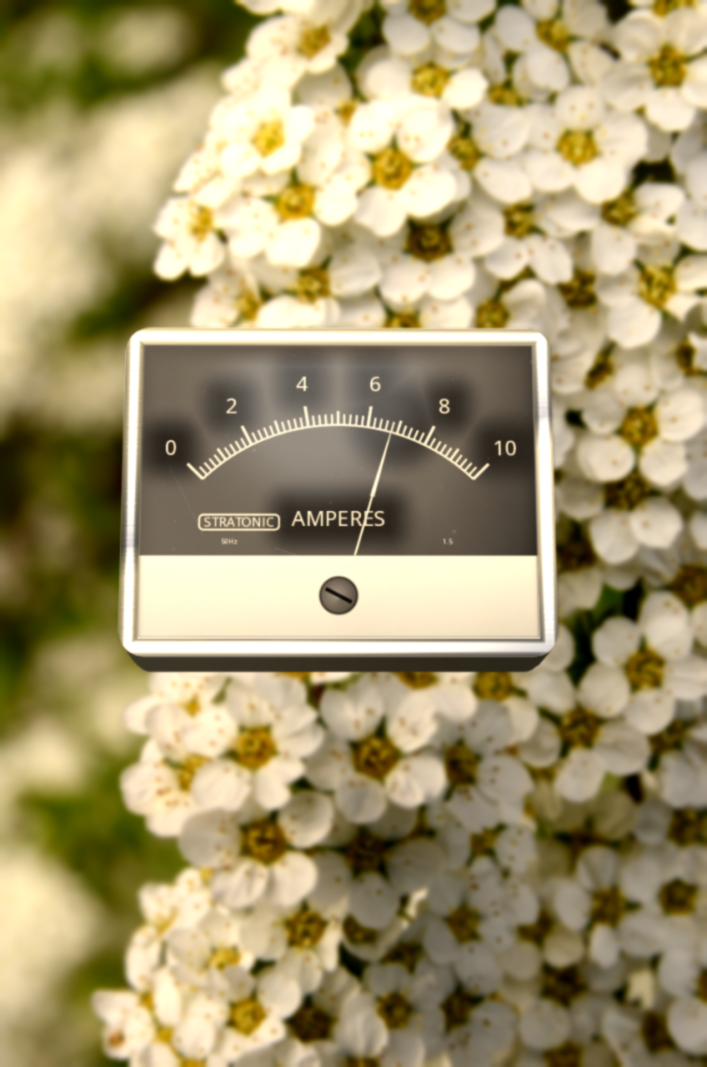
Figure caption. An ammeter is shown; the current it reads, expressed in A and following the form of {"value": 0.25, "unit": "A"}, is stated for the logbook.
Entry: {"value": 6.8, "unit": "A"}
